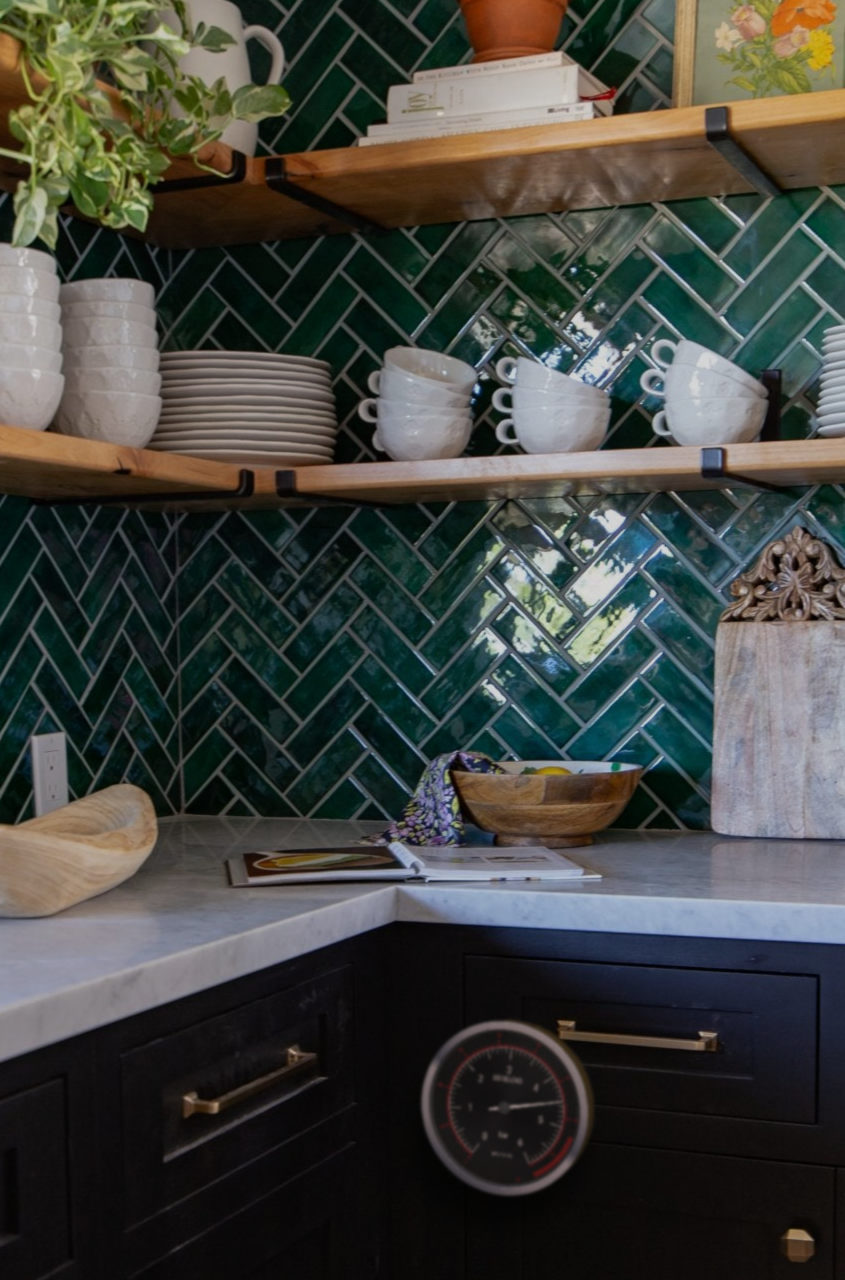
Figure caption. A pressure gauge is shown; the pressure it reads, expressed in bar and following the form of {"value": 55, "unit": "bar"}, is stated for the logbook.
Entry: {"value": 4.5, "unit": "bar"}
